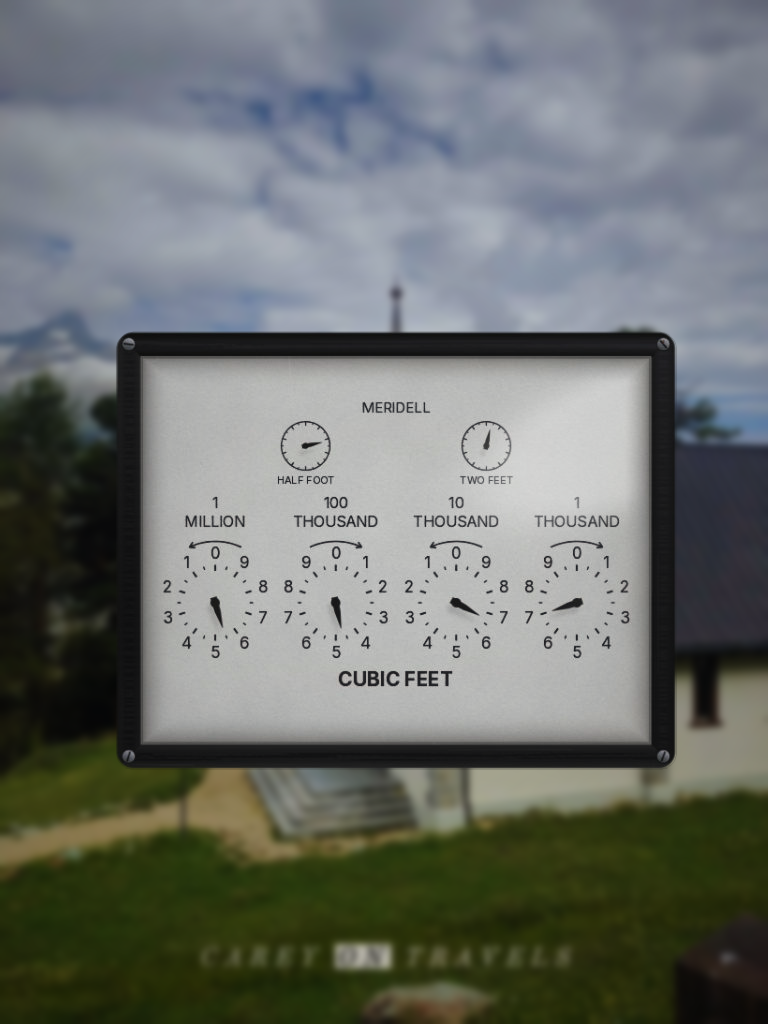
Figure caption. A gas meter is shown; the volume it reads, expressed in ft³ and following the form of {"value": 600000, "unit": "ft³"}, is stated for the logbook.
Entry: {"value": 546700, "unit": "ft³"}
